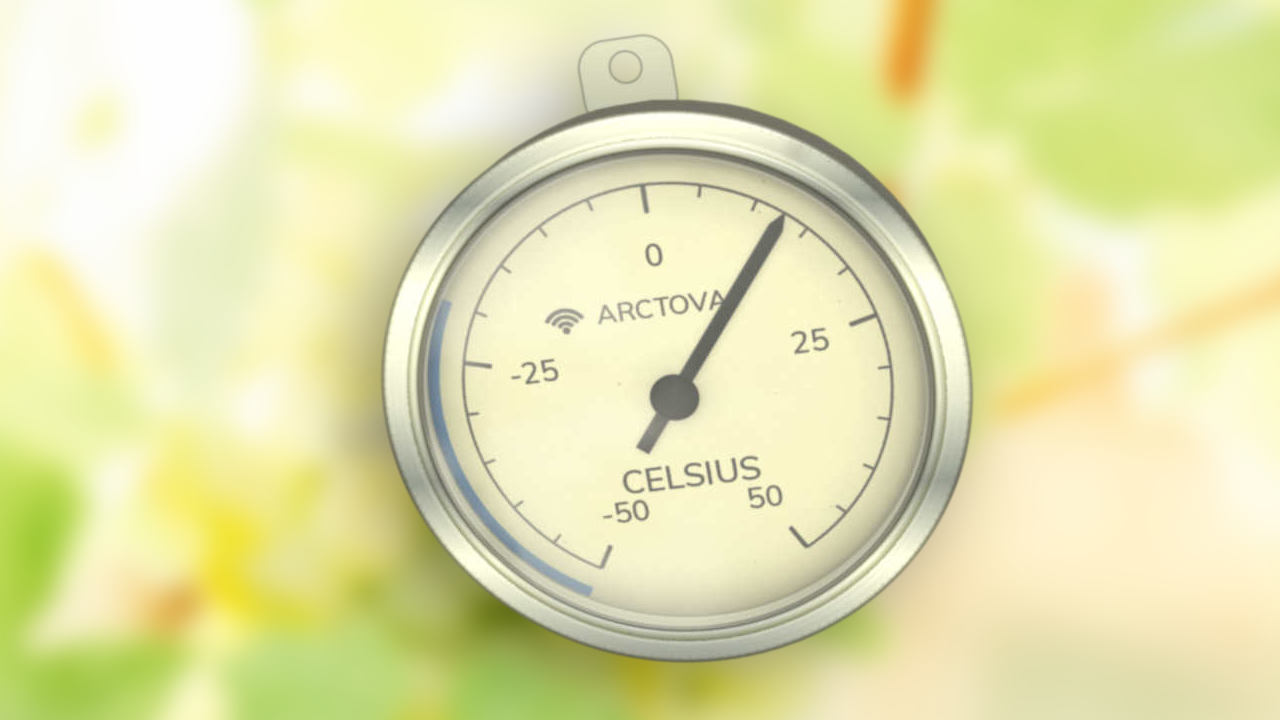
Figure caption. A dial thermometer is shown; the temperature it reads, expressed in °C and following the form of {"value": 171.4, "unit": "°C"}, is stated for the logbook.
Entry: {"value": 12.5, "unit": "°C"}
